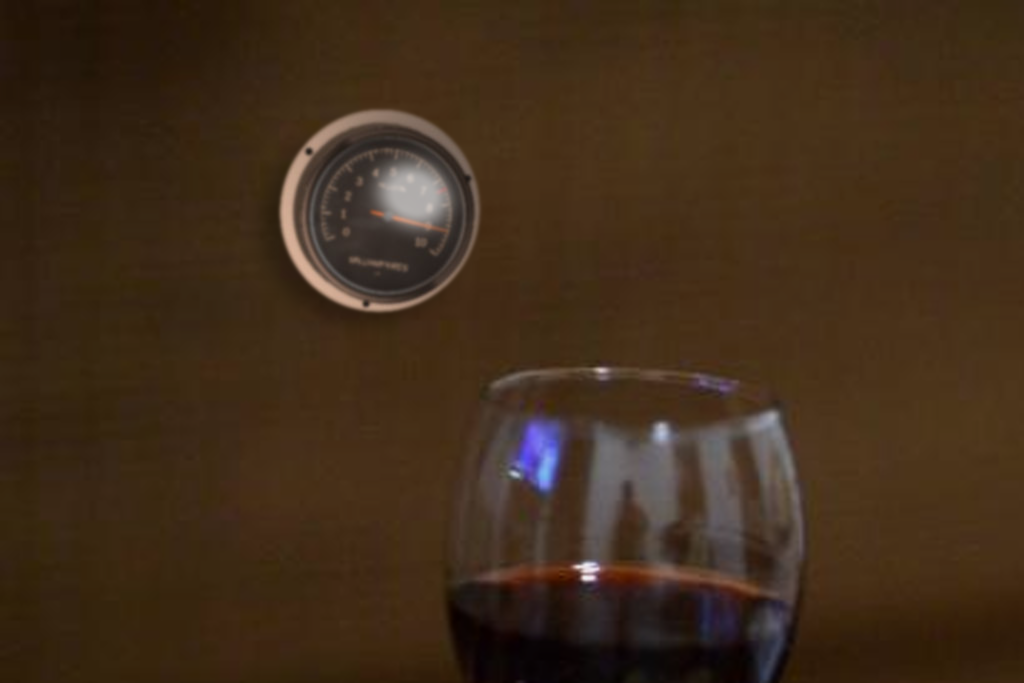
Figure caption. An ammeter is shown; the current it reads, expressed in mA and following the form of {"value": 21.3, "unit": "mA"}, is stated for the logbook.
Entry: {"value": 9, "unit": "mA"}
